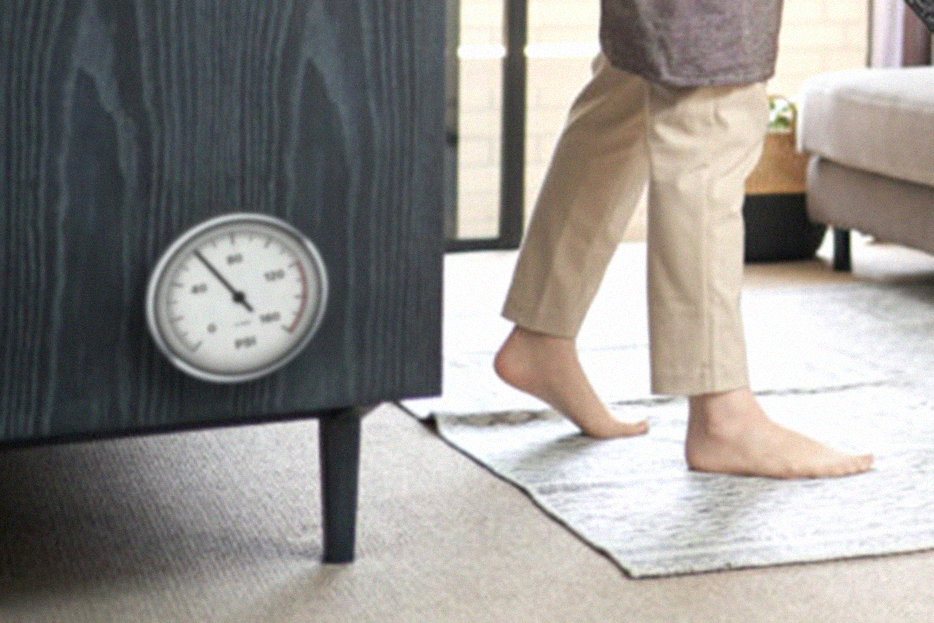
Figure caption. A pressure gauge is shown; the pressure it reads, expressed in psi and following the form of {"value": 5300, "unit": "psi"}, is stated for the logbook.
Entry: {"value": 60, "unit": "psi"}
